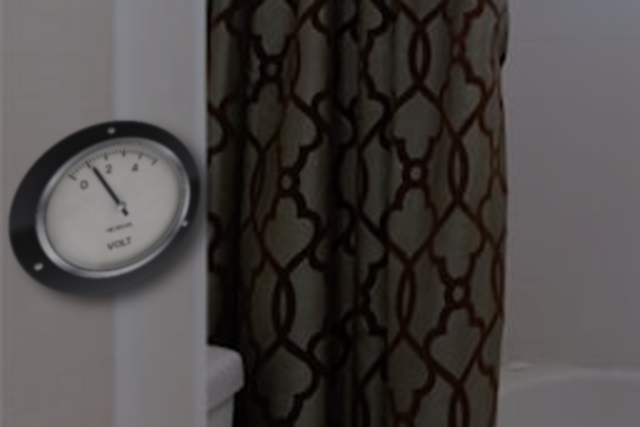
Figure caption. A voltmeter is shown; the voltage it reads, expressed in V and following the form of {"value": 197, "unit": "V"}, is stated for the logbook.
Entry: {"value": 1, "unit": "V"}
